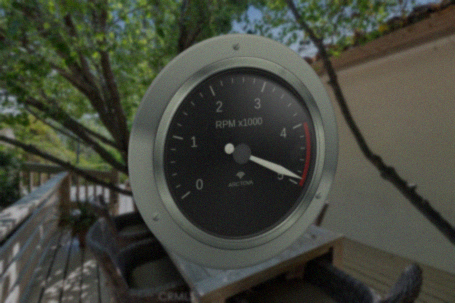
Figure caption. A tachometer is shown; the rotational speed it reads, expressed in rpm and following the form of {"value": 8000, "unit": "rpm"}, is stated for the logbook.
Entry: {"value": 4900, "unit": "rpm"}
